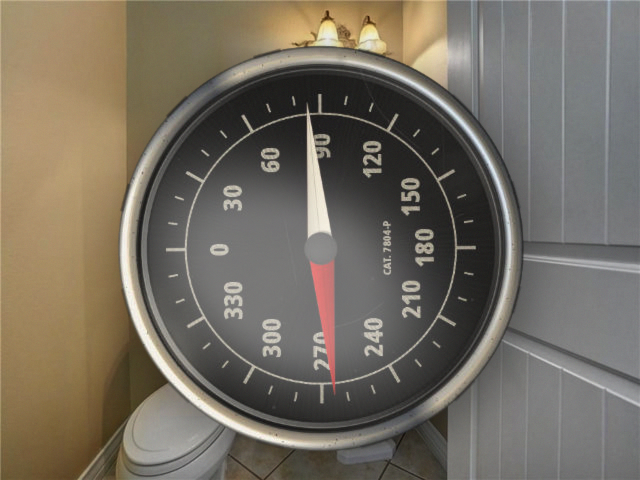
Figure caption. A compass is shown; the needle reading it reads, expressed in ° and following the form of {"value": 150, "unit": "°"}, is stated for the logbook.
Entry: {"value": 265, "unit": "°"}
